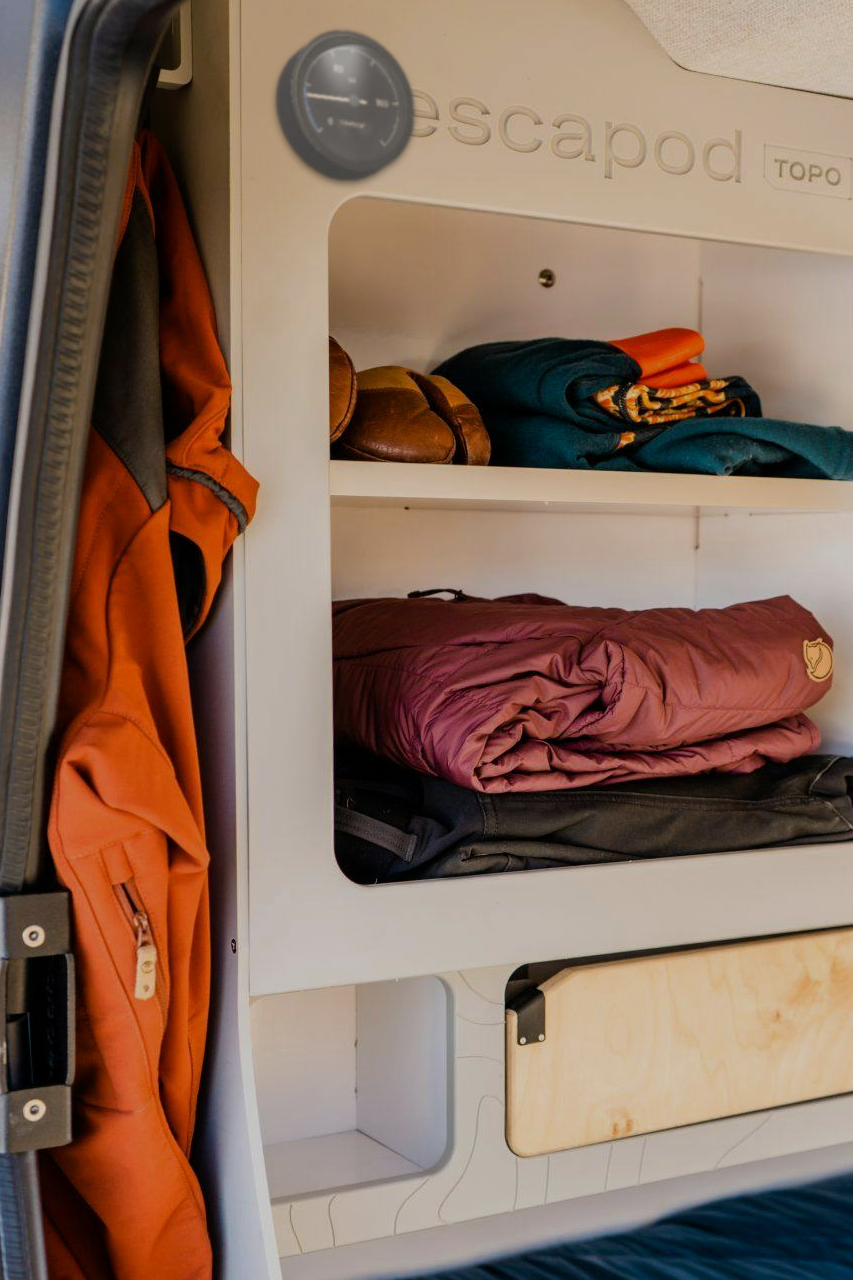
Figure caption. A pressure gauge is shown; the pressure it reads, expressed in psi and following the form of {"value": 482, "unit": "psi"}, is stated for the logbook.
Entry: {"value": 30, "unit": "psi"}
